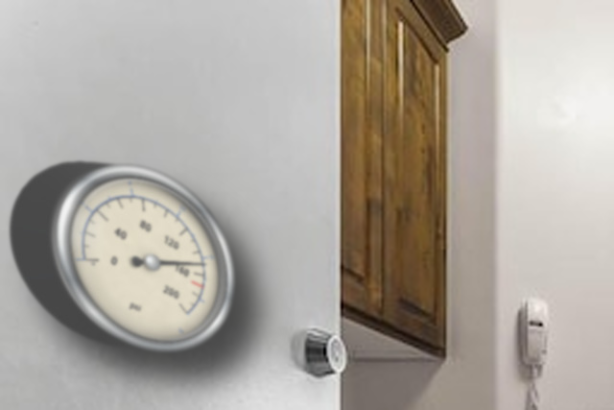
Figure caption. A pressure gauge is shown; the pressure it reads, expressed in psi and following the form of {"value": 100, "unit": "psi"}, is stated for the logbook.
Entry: {"value": 150, "unit": "psi"}
